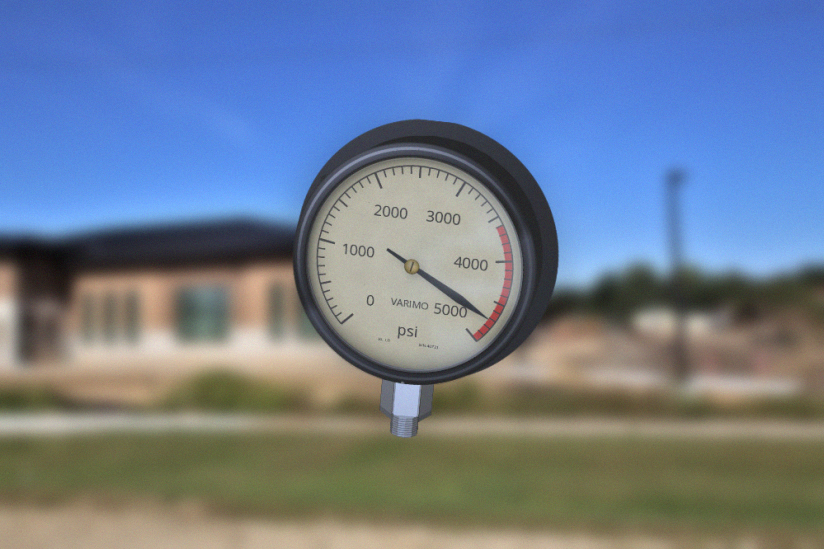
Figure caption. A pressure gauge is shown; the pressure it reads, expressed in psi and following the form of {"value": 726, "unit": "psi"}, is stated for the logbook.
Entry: {"value": 4700, "unit": "psi"}
